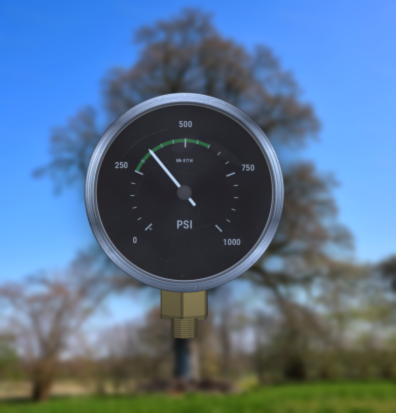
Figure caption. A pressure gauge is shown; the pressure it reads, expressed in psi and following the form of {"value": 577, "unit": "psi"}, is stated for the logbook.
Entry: {"value": 350, "unit": "psi"}
